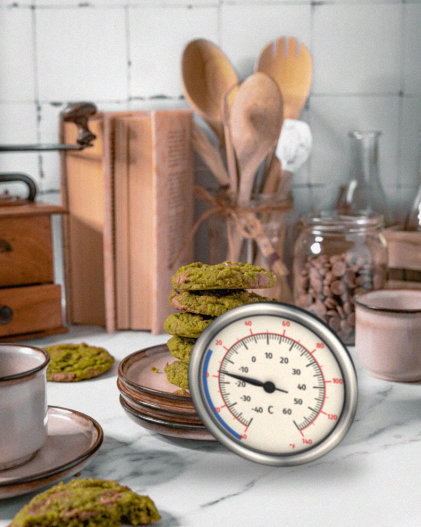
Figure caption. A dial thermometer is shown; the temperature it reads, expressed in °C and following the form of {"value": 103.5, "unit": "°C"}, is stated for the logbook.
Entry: {"value": -15, "unit": "°C"}
